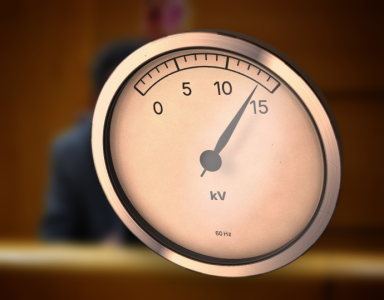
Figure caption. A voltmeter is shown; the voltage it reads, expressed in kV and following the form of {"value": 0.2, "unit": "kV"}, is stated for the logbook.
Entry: {"value": 13.5, "unit": "kV"}
